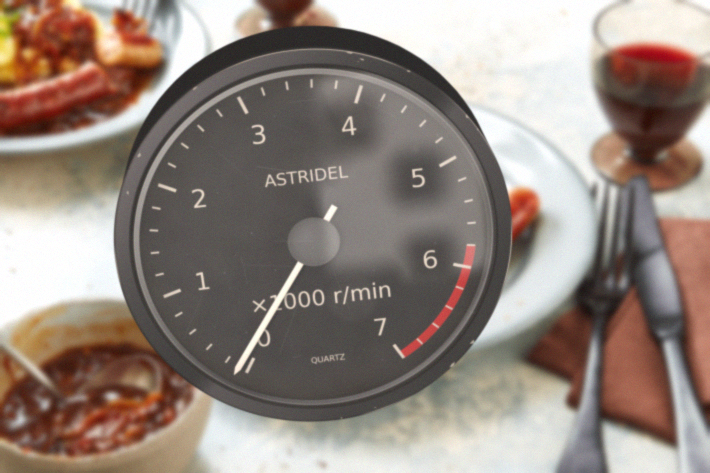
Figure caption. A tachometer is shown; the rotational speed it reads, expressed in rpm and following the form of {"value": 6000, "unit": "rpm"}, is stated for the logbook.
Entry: {"value": 100, "unit": "rpm"}
